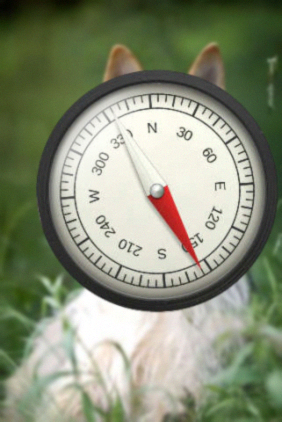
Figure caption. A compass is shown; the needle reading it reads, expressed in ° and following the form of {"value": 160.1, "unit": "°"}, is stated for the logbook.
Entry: {"value": 155, "unit": "°"}
